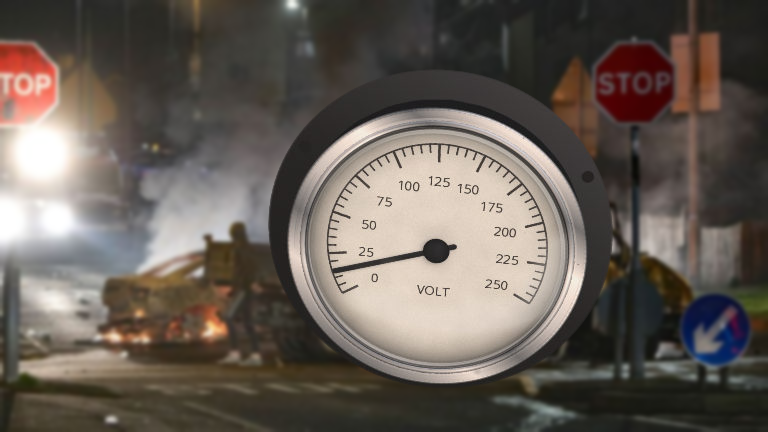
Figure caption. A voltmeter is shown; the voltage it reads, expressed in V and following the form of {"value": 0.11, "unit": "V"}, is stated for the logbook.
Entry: {"value": 15, "unit": "V"}
